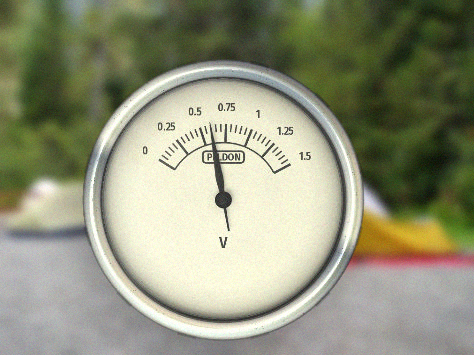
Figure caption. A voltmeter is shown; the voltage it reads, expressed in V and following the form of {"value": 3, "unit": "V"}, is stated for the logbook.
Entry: {"value": 0.6, "unit": "V"}
